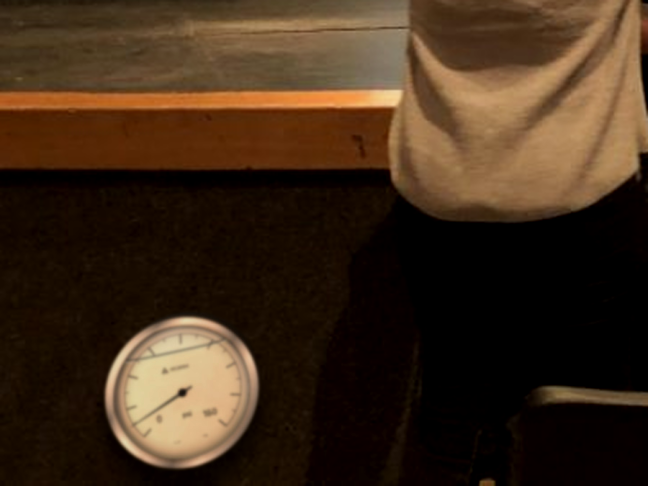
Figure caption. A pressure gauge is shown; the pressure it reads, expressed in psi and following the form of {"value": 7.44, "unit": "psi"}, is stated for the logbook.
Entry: {"value": 10, "unit": "psi"}
